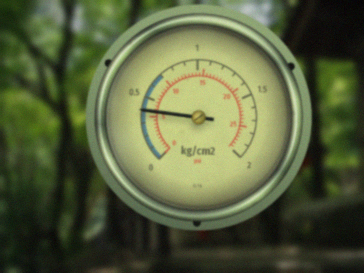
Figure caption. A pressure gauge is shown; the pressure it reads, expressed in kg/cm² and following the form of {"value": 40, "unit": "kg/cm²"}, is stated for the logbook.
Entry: {"value": 0.4, "unit": "kg/cm²"}
